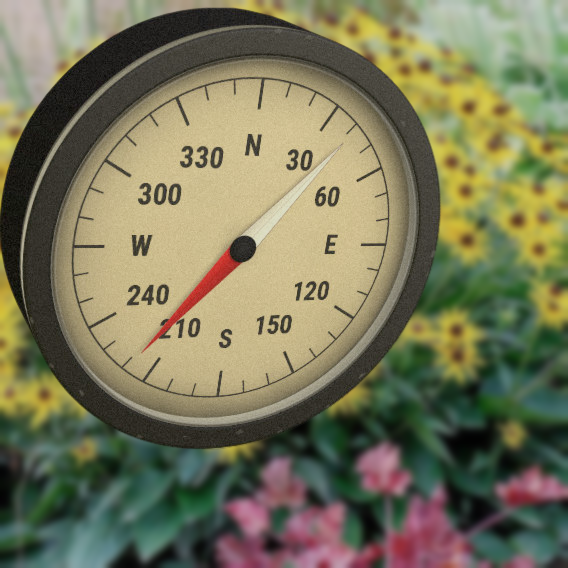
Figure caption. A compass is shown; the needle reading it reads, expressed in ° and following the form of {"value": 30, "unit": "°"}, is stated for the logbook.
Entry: {"value": 220, "unit": "°"}
